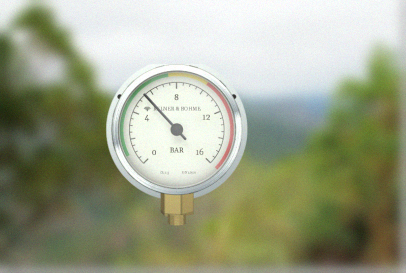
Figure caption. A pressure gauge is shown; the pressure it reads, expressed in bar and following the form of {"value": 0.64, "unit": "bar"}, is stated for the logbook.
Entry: {"value": 5.5, "unit": "bar"}
